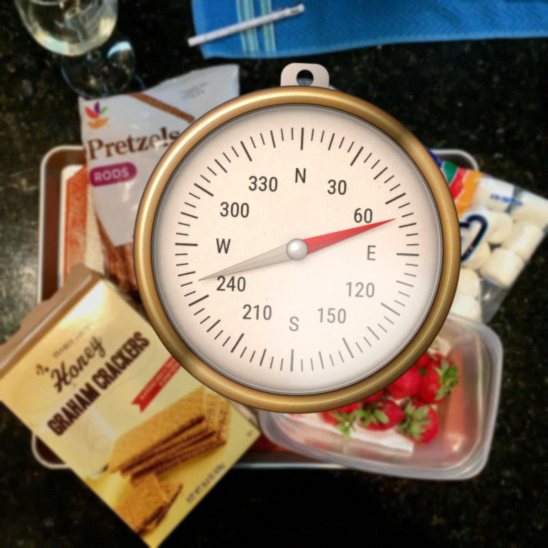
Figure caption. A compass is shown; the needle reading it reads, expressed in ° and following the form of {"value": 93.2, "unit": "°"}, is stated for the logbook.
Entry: {"value": 70, "unit": "°"}
